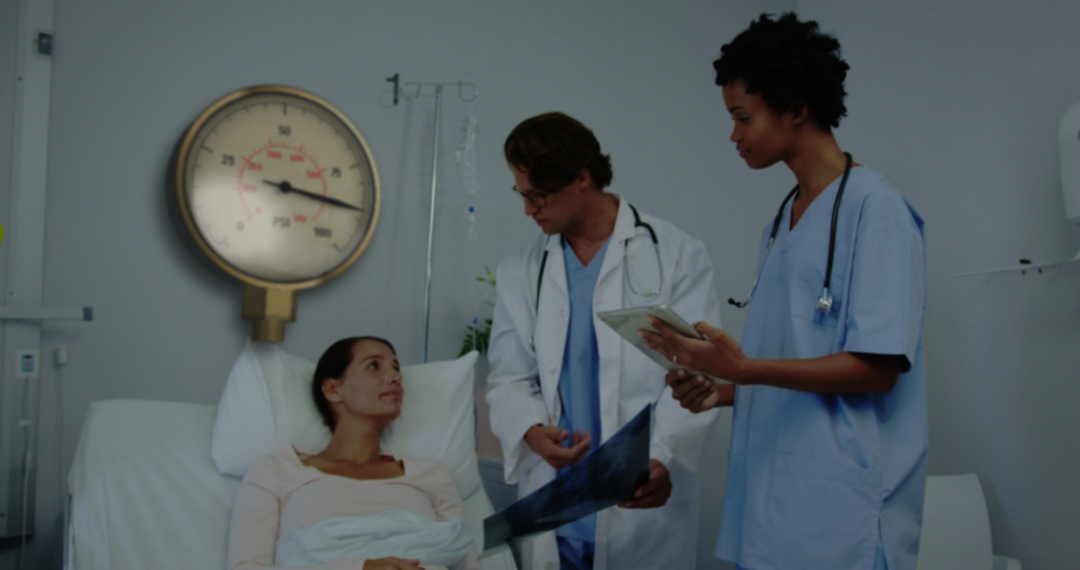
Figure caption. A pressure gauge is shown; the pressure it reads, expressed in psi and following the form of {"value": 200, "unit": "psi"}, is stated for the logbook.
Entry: {"value": 87.5, "unit": "psi"}
